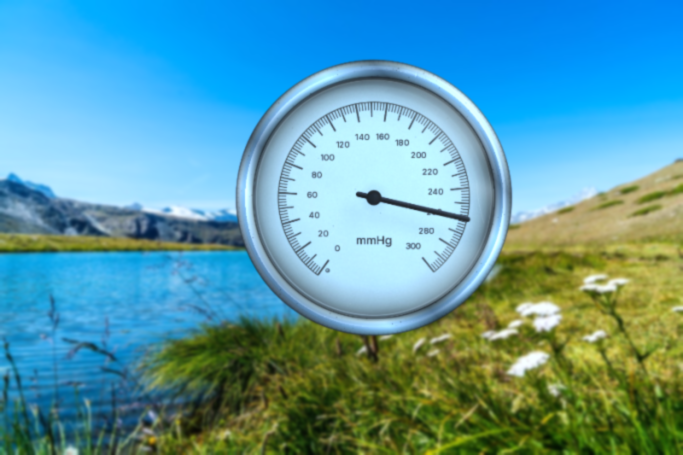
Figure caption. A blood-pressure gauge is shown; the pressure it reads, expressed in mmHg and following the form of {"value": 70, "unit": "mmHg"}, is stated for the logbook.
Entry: {"value": 260, "unit": "mmHg"}
